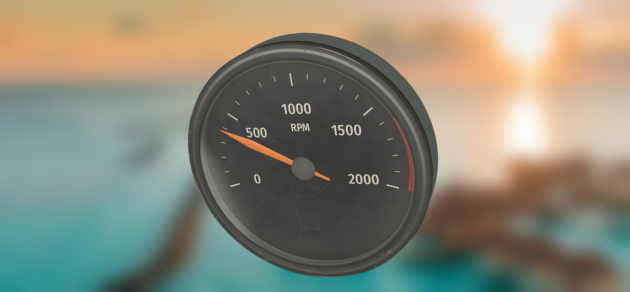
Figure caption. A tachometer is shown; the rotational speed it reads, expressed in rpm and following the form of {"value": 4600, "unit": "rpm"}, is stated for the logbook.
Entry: {"value": 400, "unit": "rpm"}
